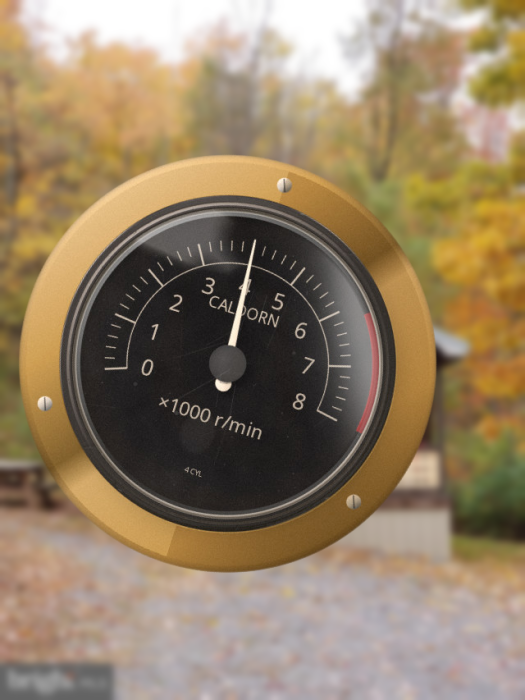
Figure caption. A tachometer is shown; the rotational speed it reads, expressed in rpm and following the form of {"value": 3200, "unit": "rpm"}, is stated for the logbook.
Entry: {"value": 4000, "unit": "rpm"}
